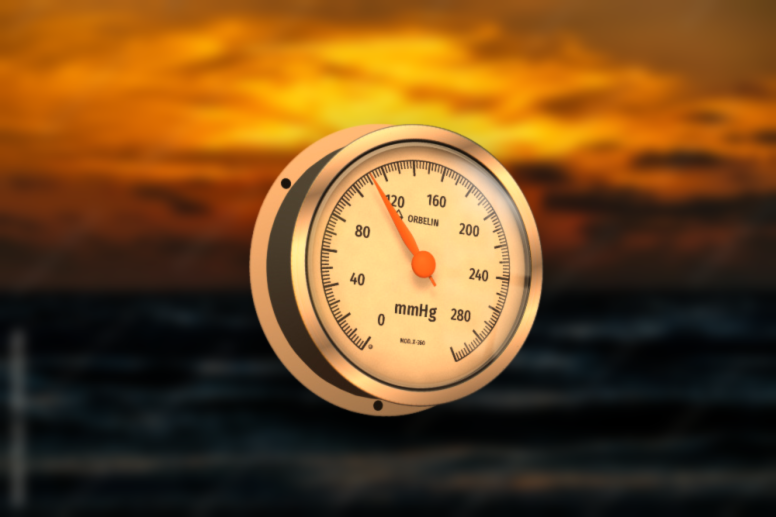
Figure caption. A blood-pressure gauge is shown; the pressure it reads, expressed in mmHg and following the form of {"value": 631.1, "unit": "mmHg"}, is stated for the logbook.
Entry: {"value": 110, "unit": "mmHg"}
